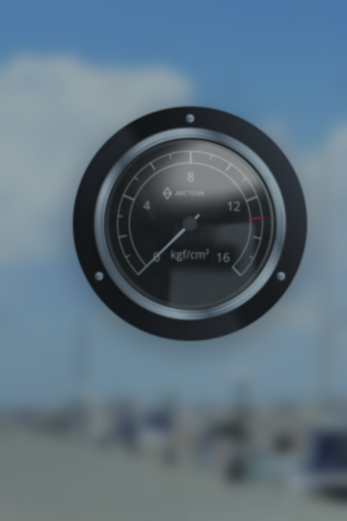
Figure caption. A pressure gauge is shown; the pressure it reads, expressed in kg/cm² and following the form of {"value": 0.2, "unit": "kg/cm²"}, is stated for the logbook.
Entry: {"value": 0, "unit": "kg/cm²"}
